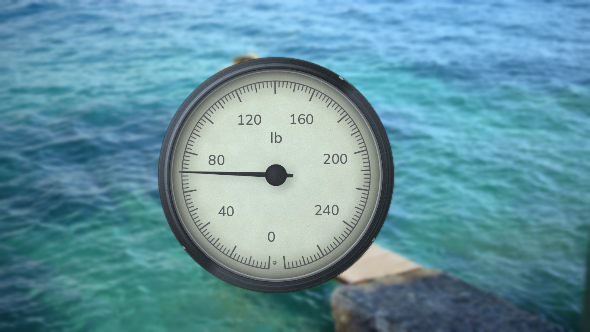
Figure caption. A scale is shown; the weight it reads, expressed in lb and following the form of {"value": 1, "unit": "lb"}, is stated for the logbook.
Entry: {"value": 70, "unit": "lb"}
